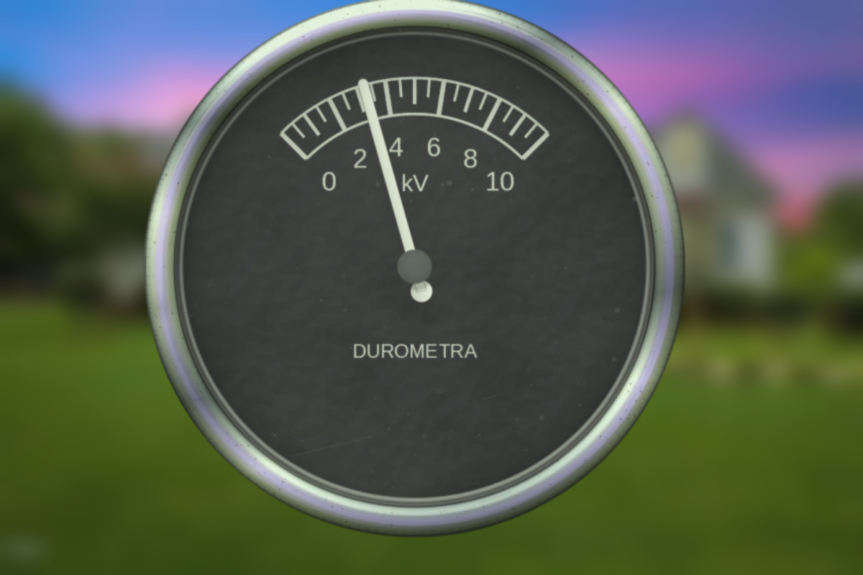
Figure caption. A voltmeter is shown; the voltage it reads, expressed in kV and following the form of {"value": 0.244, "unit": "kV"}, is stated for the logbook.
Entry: {"value": 3.25, "unit": "kV"}
